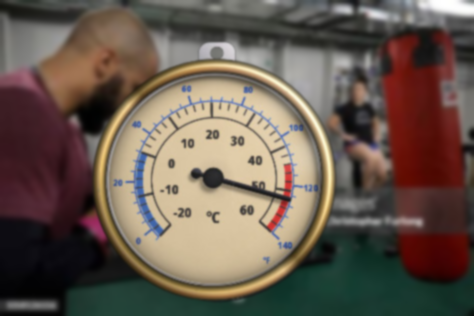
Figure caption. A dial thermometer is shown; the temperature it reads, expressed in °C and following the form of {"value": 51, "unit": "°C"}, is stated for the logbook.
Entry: {"value": 52, "unit": "°C"}
